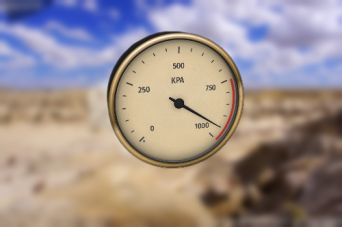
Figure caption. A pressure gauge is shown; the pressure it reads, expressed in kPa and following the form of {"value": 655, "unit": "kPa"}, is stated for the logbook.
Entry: {"value": 950, "unit": "kPa"}
